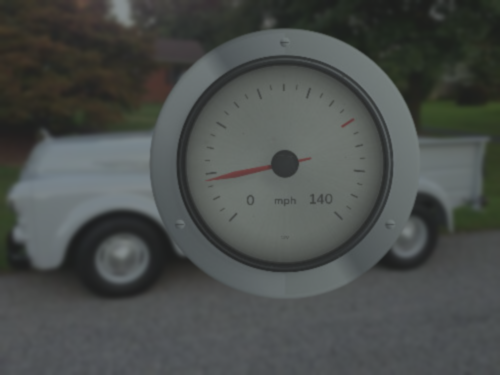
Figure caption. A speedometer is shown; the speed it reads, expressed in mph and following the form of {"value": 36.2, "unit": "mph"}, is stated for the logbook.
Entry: {"value": 17.5, "unit": "mph"}
